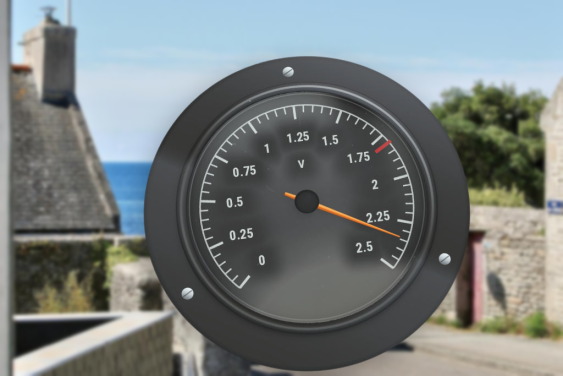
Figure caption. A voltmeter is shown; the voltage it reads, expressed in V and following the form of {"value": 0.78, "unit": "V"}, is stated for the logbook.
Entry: {"value": 2.35, "unit": "V"}
